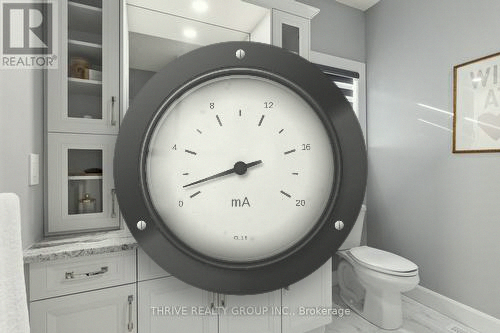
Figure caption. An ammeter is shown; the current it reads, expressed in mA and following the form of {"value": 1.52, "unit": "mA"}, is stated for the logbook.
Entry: {"value": 1, "unit": "mA"}
